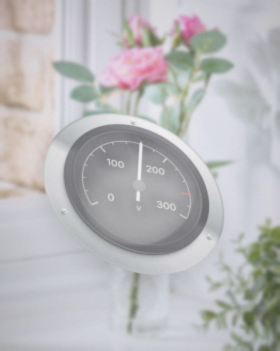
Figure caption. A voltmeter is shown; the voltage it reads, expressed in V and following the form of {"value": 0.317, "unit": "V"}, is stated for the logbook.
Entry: {"value": 160, "unit": "V"}
